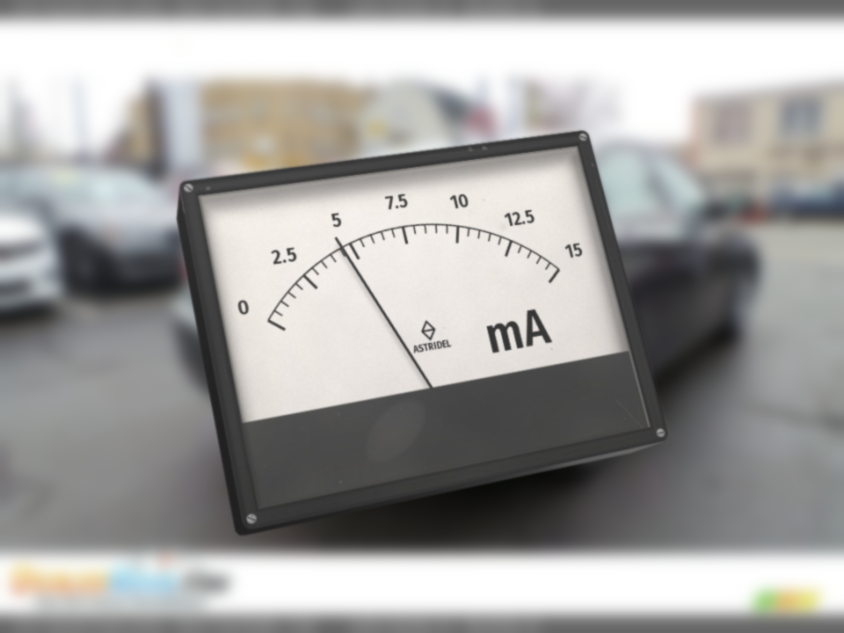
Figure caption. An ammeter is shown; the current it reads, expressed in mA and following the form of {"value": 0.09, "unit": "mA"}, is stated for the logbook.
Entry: {"value": 4.5, "unit": "mA"}
